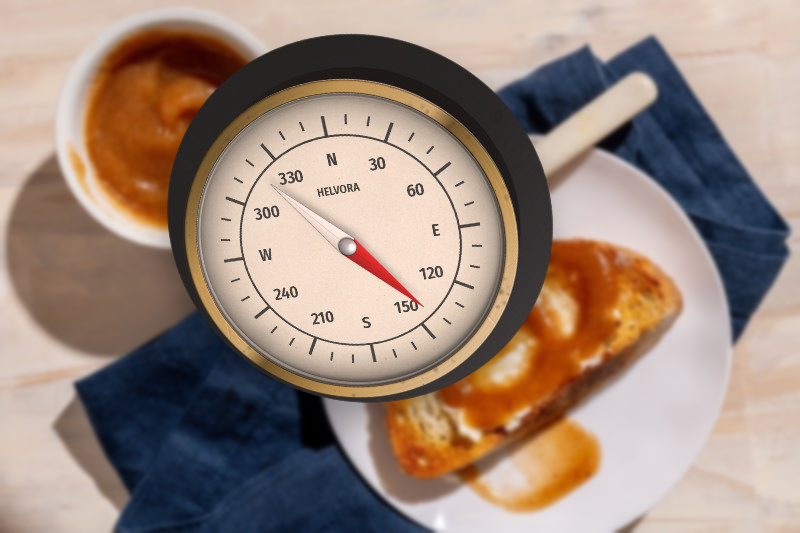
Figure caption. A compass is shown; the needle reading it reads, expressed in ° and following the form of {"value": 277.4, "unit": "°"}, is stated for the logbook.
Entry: {"value": 140, "unit": "°"}
